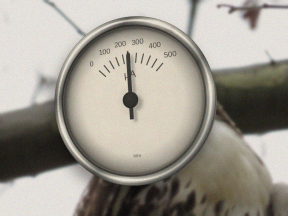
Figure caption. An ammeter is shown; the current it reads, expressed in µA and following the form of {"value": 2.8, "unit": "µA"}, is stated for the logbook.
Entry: {"value": 250, "unit": "µA"}
